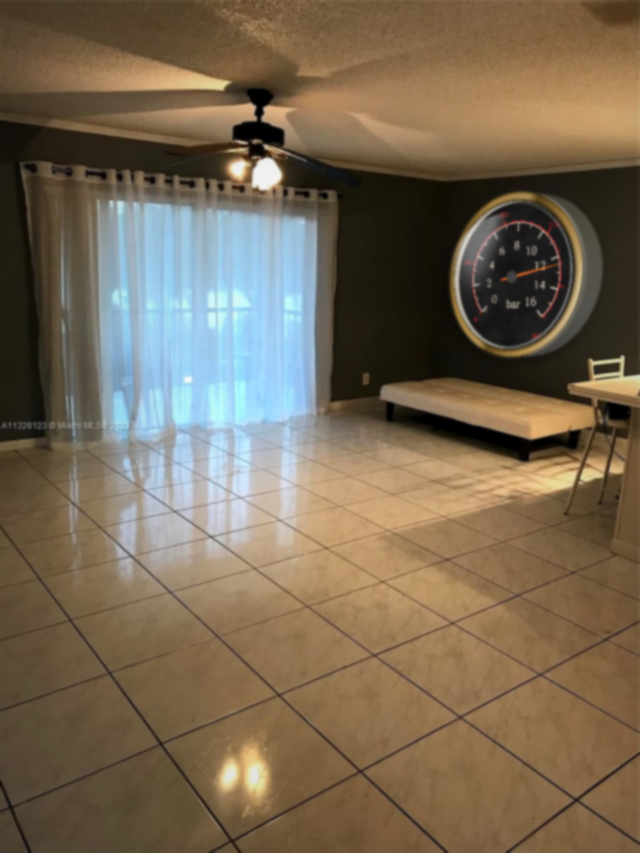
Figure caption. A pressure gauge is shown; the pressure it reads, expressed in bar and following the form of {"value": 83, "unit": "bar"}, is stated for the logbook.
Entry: {"value": 12.5, "unit": "bar"}
